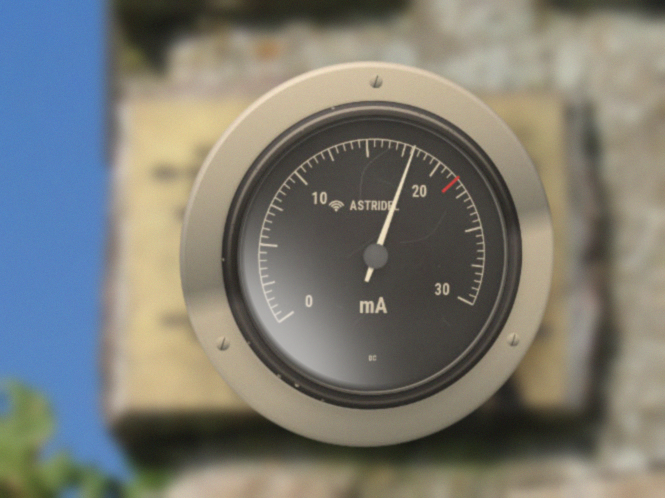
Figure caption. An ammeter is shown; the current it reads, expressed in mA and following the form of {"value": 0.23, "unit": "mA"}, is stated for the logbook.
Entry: {"value": 18, "unit": "mA"}
